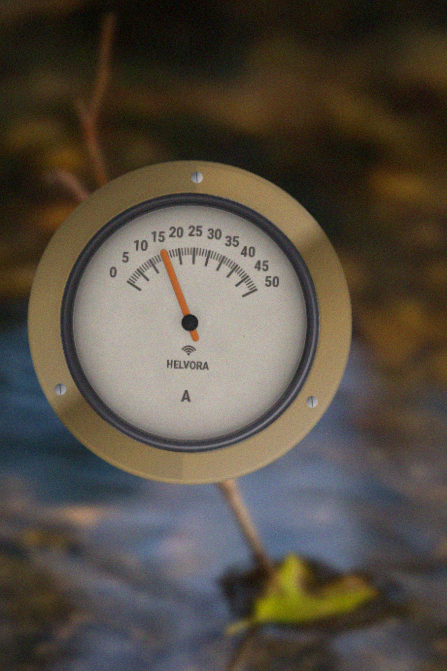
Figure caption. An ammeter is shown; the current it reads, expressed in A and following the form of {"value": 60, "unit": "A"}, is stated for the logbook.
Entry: {"value": 15, "unit": "A"}
